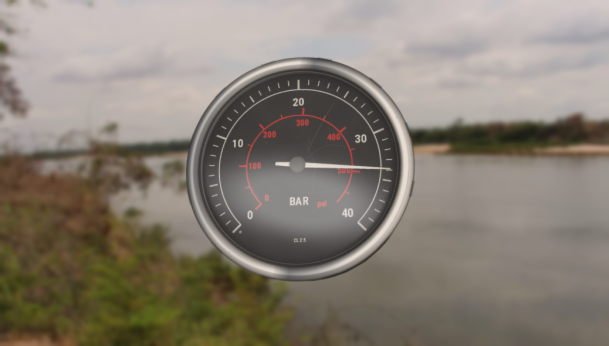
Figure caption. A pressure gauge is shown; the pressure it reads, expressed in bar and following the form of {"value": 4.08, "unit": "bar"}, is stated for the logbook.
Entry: {"value": 34, "unit": "bar"}
